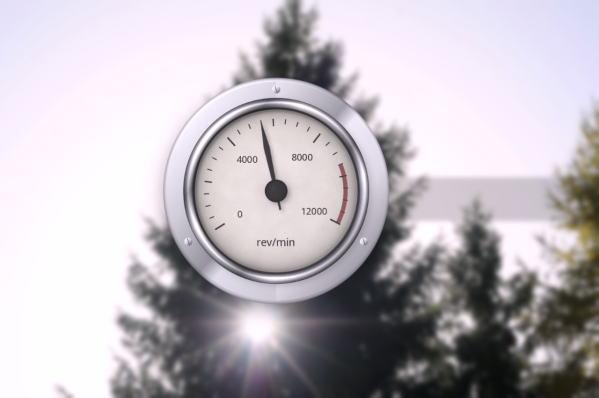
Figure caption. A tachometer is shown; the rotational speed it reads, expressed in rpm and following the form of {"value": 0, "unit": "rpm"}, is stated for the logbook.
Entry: {"value": 5500, "unit": "rpm"}
